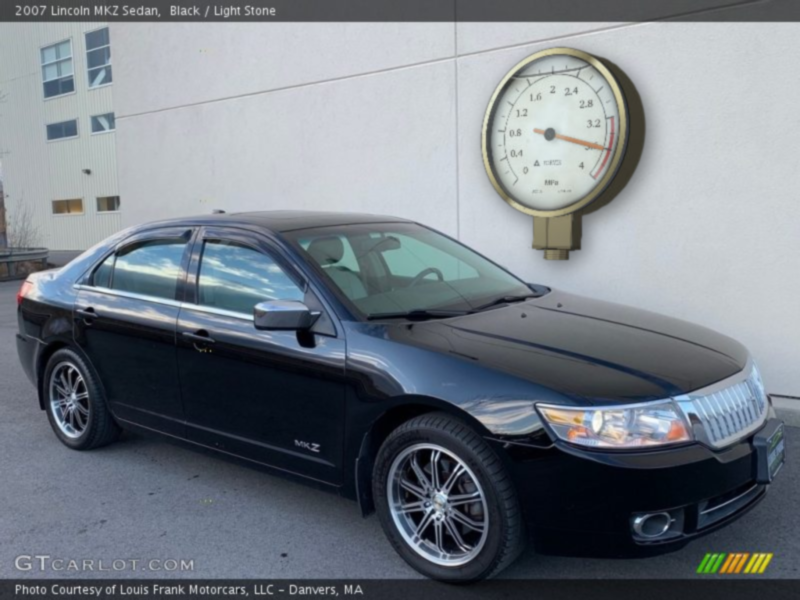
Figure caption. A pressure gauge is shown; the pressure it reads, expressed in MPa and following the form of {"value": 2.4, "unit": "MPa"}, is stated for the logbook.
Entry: {"value": 3.6, "unit": "MPa"}
